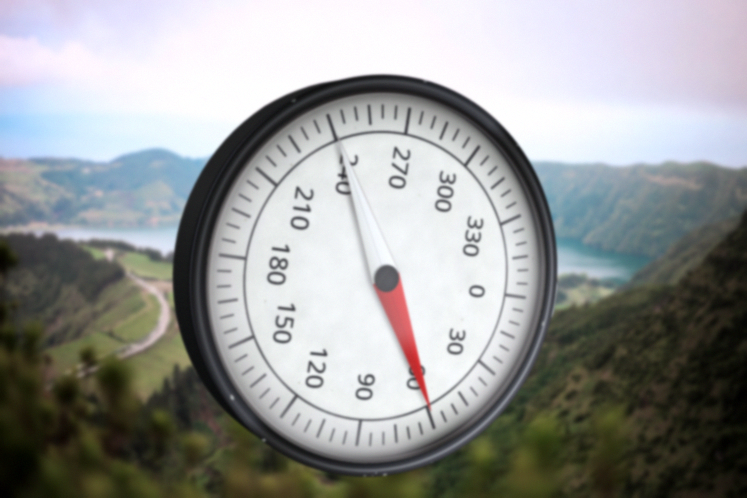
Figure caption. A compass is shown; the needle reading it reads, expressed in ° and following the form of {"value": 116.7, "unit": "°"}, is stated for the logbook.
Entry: {"value": 60, "unit": "°"}
